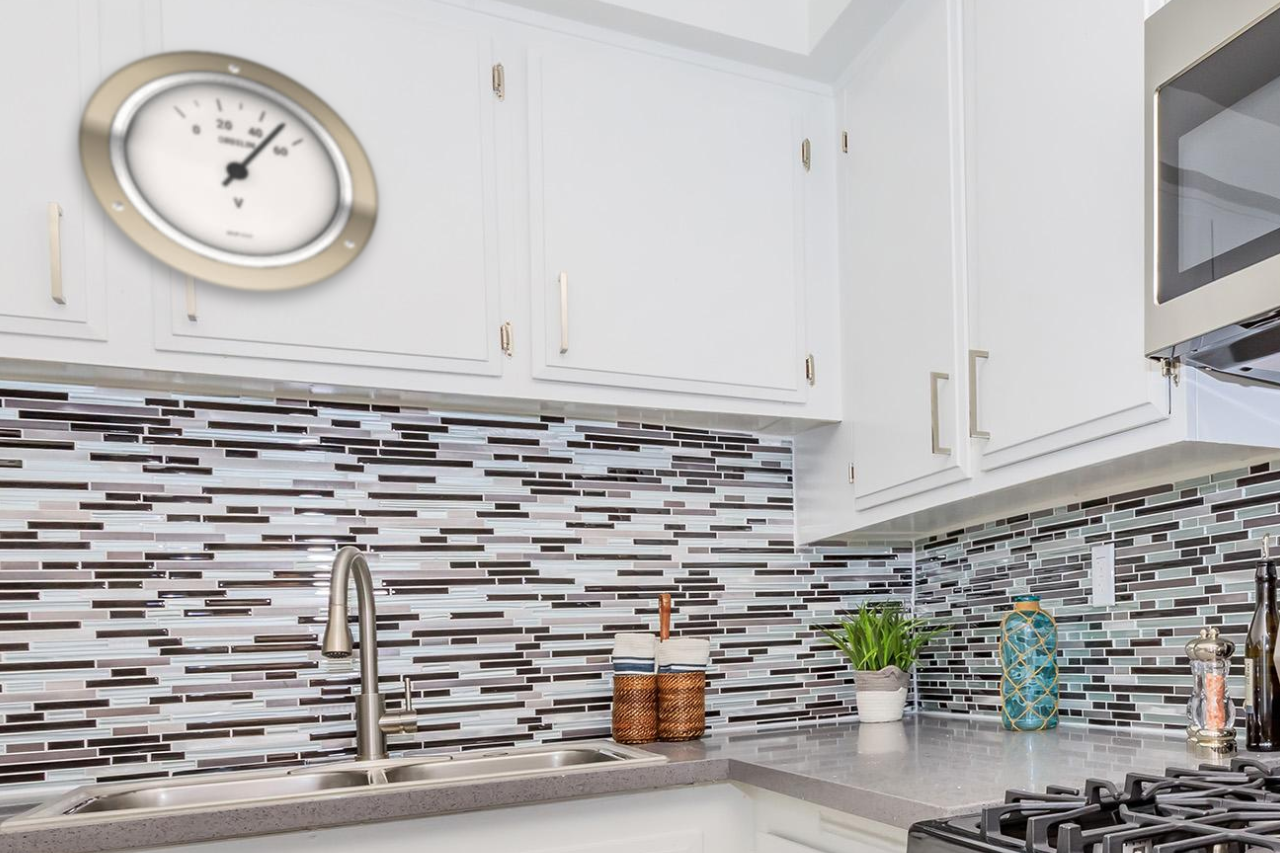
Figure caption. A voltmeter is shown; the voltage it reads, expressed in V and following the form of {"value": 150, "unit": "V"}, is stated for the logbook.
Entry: {"value": 50, "unit": "V"}
